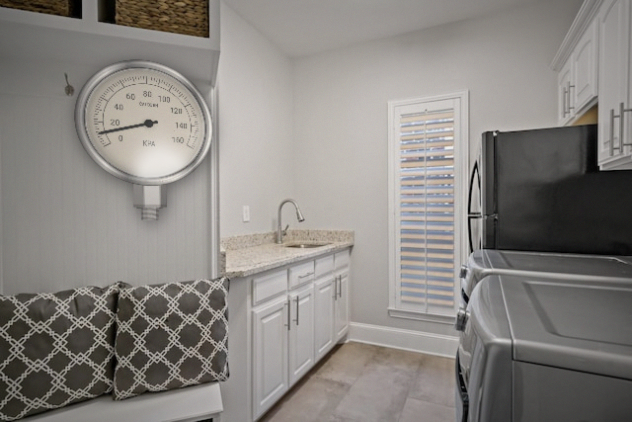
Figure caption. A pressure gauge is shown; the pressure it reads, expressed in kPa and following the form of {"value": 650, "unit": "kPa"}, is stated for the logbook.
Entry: {"value": 10, "unit": "kPa"}
